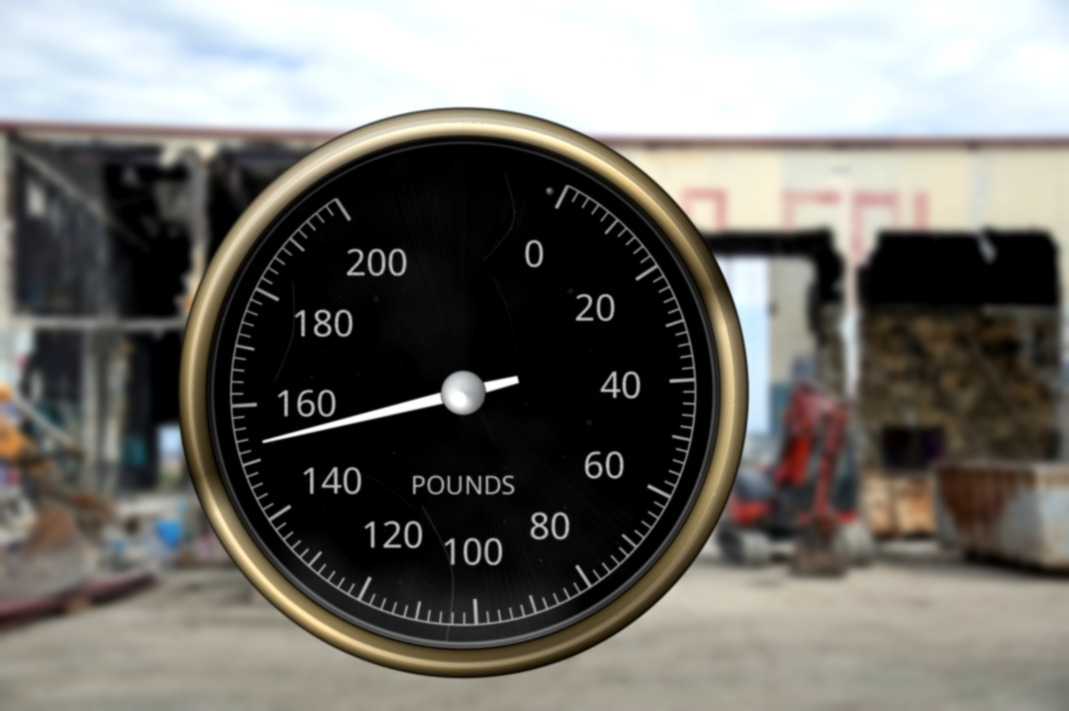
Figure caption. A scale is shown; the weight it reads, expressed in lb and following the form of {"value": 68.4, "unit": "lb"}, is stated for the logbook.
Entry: {"value": 153, "unit": "lb"}
